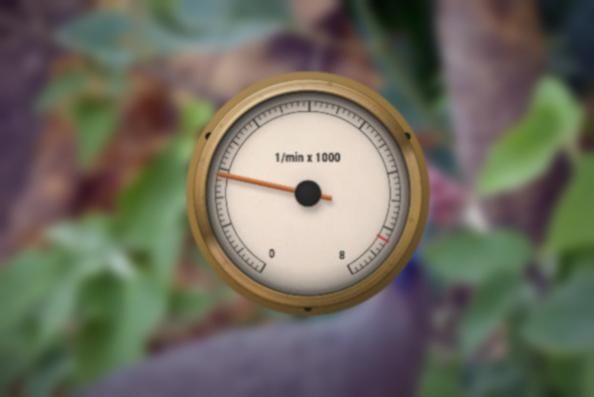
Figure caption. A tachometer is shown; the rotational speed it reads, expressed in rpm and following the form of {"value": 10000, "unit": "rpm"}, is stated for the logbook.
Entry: {"value": 1900, "unit": "rpm"}
